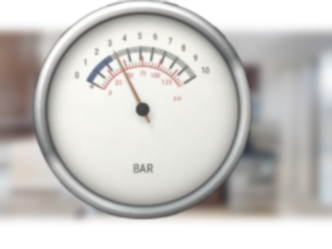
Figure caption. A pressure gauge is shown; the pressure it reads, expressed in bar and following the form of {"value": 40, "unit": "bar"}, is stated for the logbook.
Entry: {"value": 3, "unit": "bar"}
